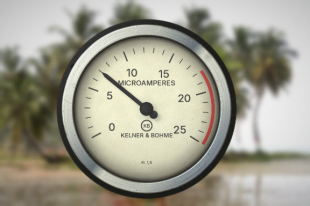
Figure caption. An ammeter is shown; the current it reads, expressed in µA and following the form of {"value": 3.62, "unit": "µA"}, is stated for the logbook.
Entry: {"value": 7, "unit": "µA"}
